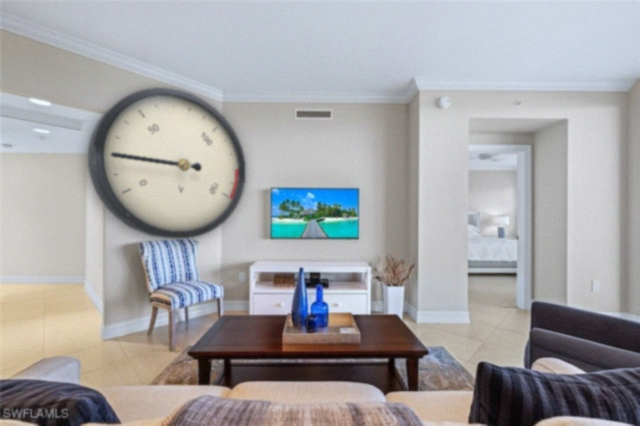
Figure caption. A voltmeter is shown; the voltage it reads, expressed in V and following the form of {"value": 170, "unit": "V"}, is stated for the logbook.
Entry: {"value": 20, "unit": "V"}
